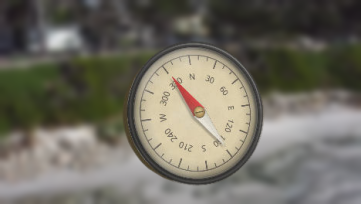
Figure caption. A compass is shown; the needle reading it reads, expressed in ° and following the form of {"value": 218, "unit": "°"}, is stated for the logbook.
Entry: {"value": 330, "unit": "°"}
